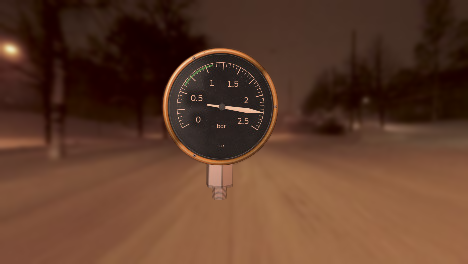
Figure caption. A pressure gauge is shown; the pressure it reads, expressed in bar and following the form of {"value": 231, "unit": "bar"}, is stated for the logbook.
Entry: {"value": 2.25, "unit": "bar"}
